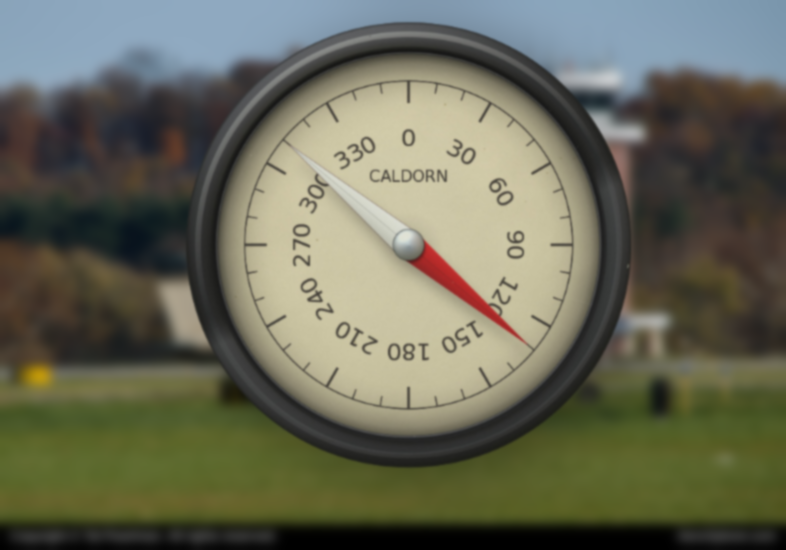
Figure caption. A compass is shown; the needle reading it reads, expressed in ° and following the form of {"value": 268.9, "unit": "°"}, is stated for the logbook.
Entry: {"value": 130, "unit": "°"}
